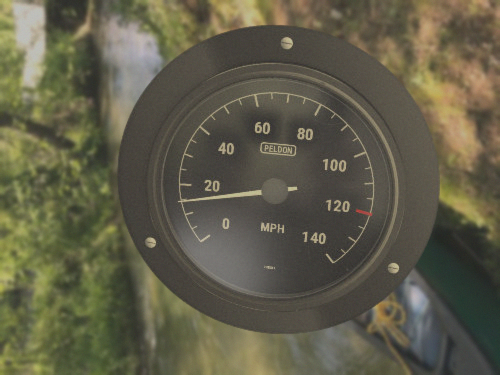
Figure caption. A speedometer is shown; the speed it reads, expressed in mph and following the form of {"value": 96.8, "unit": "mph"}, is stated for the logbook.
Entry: {"value": 15, "unit": "mph"}
